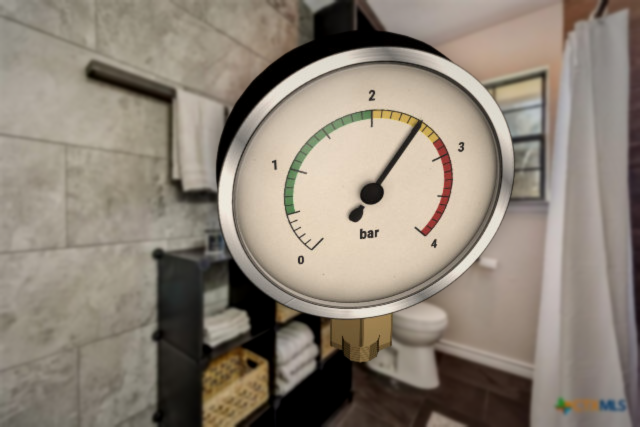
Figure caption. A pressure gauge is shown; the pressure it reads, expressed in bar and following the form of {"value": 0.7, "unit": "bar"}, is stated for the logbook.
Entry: {"value": 2.5, "unit": "bar"}
